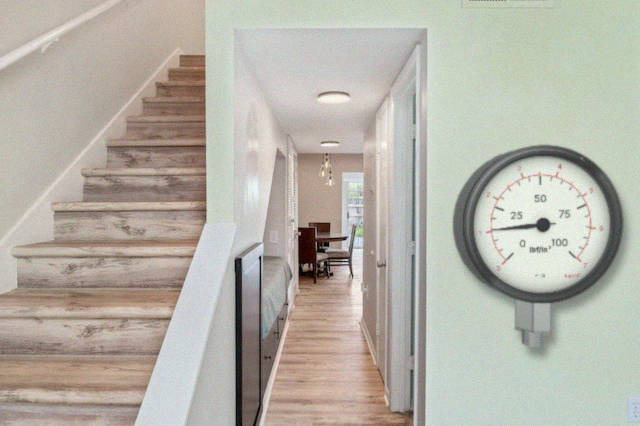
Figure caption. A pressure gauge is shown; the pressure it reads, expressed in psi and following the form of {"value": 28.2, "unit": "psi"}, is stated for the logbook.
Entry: {"value": 15, "unit": "psi"}
